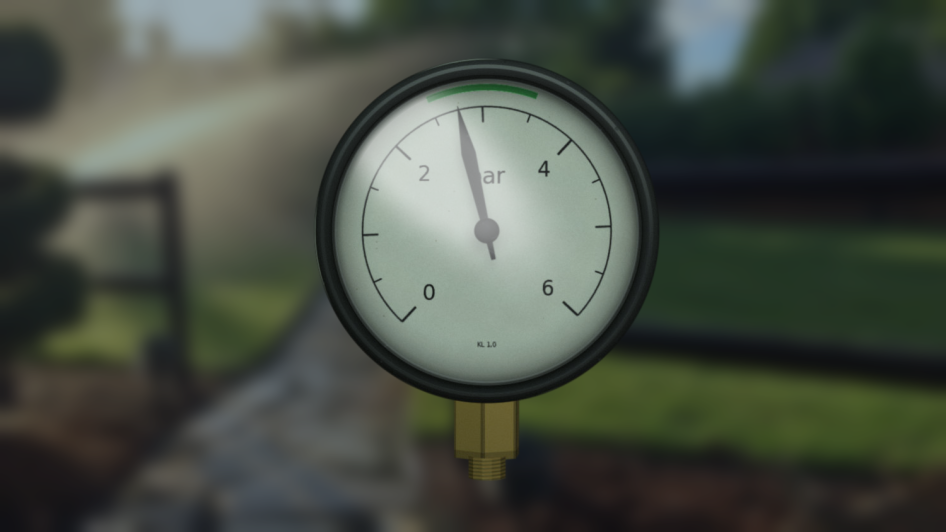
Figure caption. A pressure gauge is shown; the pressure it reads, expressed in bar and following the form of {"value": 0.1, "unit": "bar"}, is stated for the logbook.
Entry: {"value": 2.75, "unit": "bar"}
